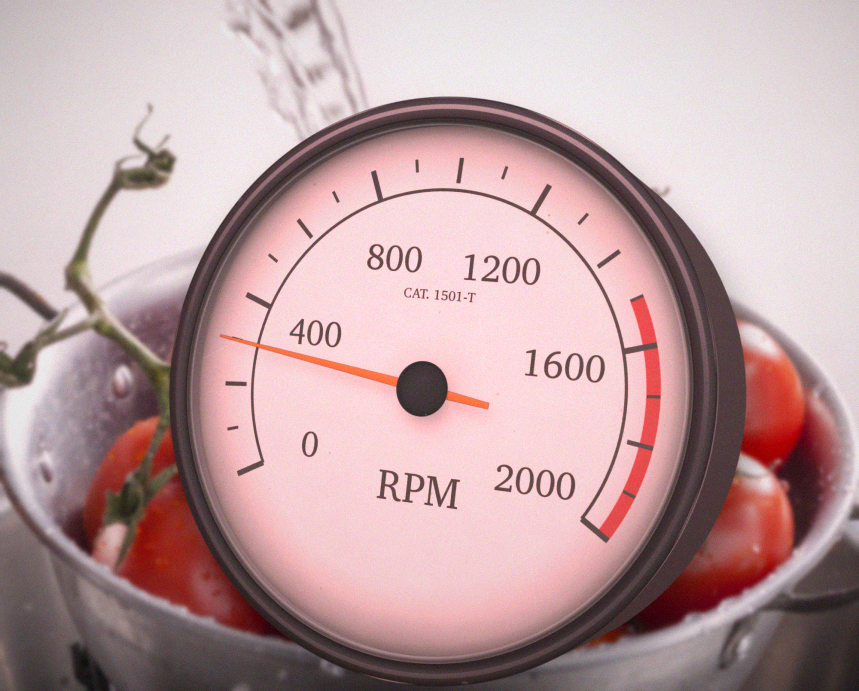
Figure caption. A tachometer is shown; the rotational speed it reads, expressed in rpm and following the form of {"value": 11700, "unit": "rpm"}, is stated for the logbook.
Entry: {"value": 300, "unit": "rpm"}
